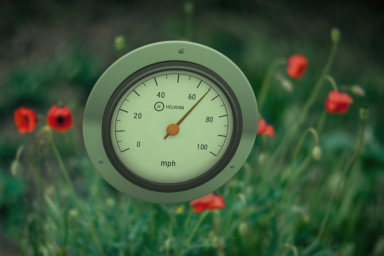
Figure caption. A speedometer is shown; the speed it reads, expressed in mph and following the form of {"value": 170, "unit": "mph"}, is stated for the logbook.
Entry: {"value": 65, "unit": "mph"}
